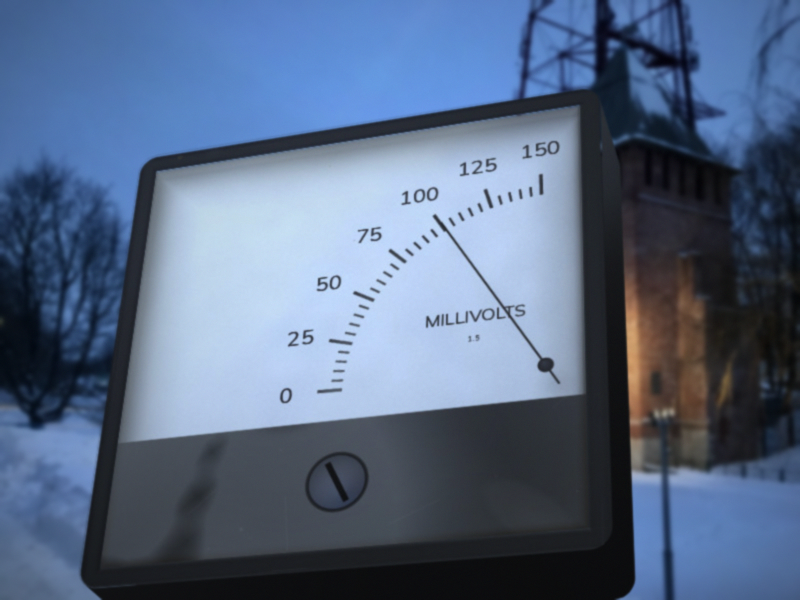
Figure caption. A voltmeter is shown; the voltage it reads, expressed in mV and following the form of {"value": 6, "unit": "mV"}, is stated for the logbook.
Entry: {"value": 100, "unit": "mV"}
